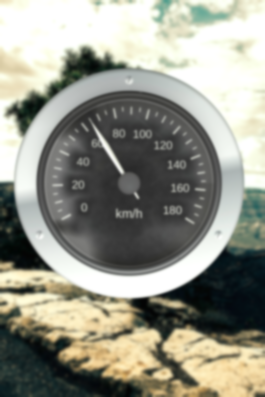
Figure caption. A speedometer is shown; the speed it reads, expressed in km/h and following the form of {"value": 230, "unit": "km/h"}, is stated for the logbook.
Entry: {"value": 65, "unit": "km/h"}
